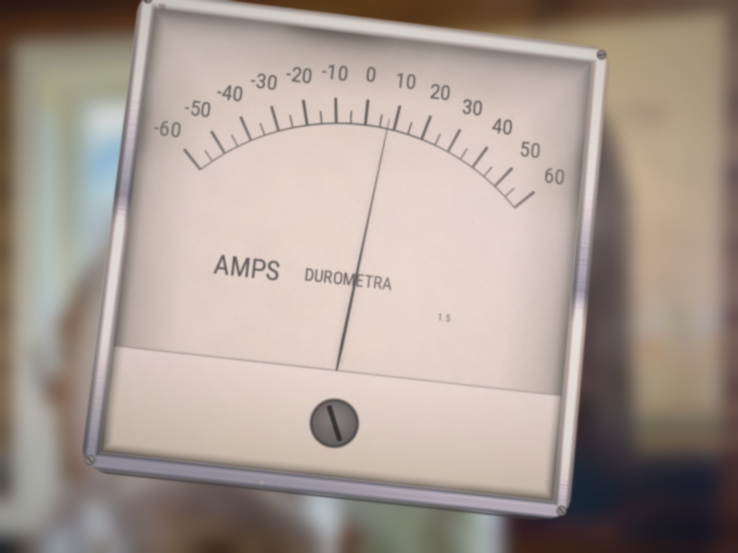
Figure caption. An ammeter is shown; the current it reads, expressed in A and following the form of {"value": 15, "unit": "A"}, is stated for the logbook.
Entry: {"value": 7.5, "unit": "A"}
